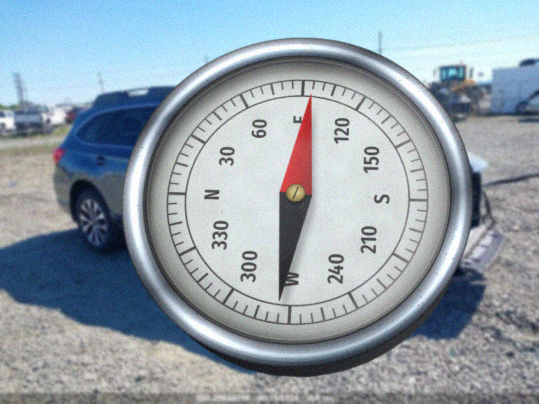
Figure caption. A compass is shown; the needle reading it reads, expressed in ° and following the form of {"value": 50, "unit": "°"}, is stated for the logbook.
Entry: {"value": 95, "unit": "°"}
